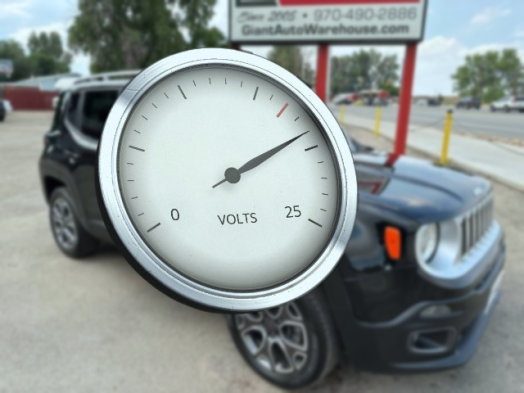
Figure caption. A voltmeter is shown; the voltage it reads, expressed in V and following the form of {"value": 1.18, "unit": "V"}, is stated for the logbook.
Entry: {"value": 19, "unit": "V"}
